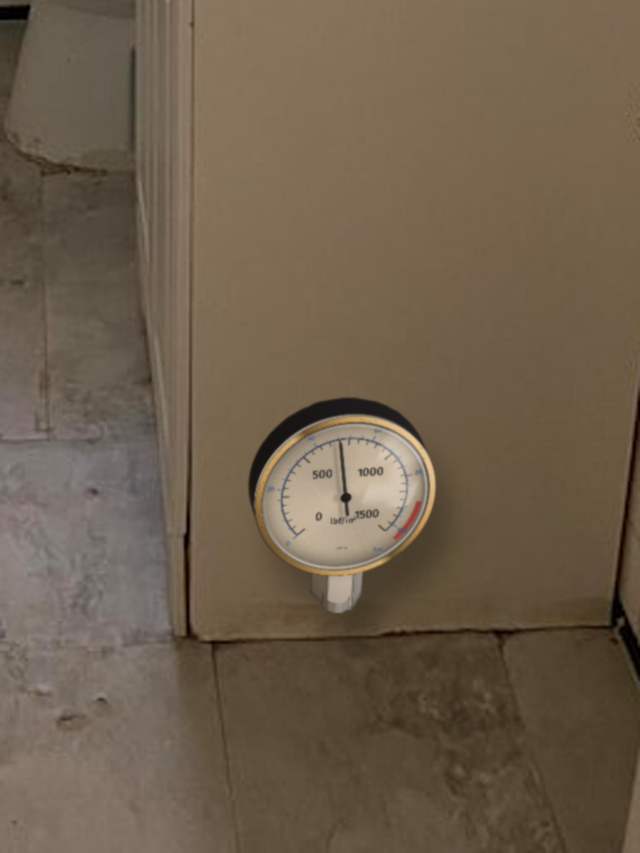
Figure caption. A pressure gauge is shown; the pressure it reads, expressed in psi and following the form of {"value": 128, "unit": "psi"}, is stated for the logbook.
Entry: {"value": 700, "unit": "psi"}
